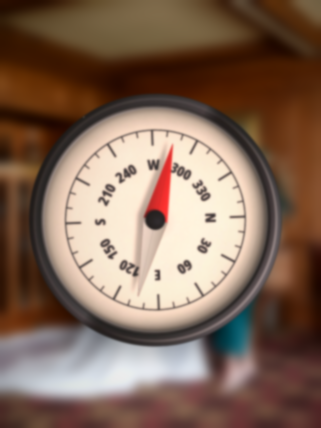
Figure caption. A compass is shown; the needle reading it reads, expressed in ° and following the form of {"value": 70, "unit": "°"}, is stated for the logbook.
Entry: {"value": 285, "unit": "°"}
